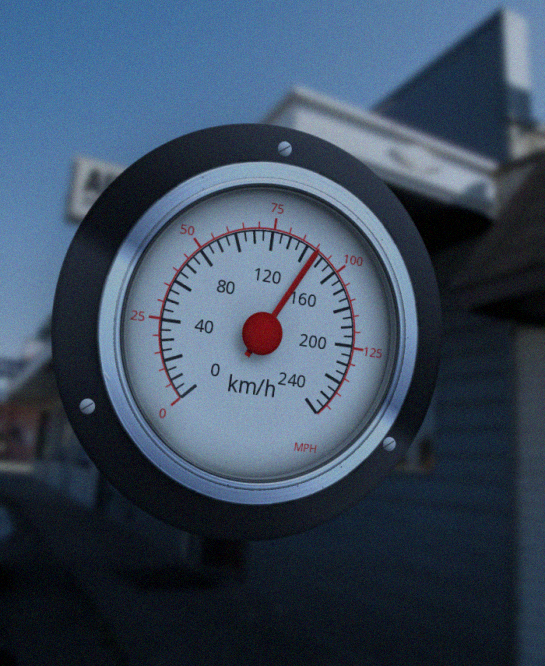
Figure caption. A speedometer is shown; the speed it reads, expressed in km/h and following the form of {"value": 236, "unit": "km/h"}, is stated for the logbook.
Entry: {"value": 145, "unit": "km/h"}
